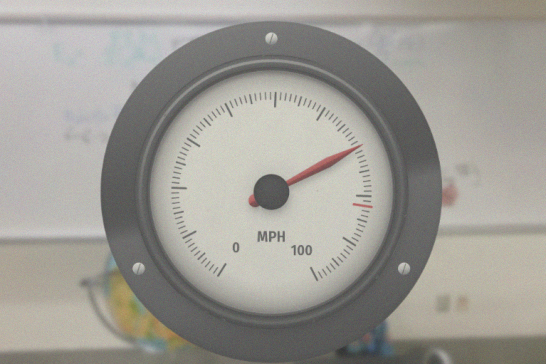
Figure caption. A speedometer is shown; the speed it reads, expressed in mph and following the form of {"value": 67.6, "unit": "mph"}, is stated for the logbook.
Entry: {"value": 70, "unit": "mph"}
